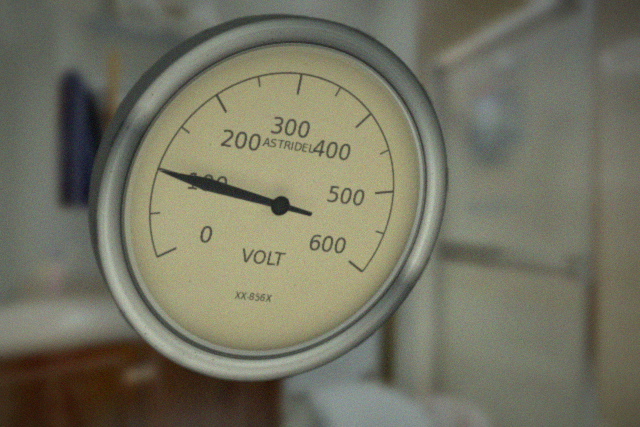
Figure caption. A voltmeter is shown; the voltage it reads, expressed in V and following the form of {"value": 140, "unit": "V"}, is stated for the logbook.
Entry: {"value": 100, "unit": "V"}
